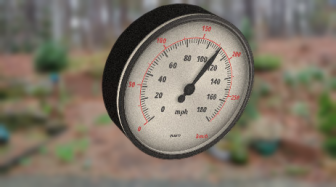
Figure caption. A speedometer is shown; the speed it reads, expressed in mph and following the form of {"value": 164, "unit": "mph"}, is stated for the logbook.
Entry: {"value": 110, "unit": "mph"}
